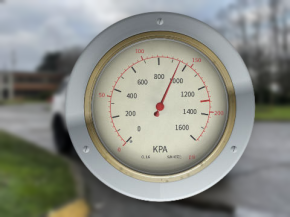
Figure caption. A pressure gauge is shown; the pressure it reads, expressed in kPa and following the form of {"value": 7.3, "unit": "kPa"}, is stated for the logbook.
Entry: {"value": 950, "unit": "kPa"}
